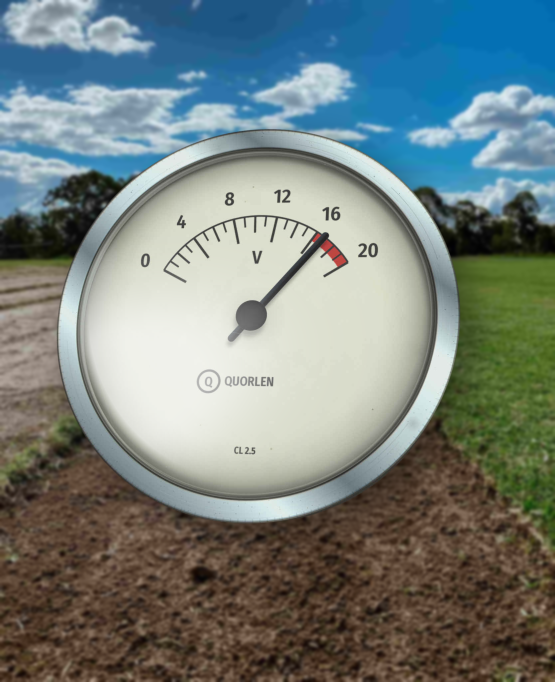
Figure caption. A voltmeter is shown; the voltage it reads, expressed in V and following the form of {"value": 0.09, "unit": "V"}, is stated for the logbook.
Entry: {"value": 17, "unit": "V"}
